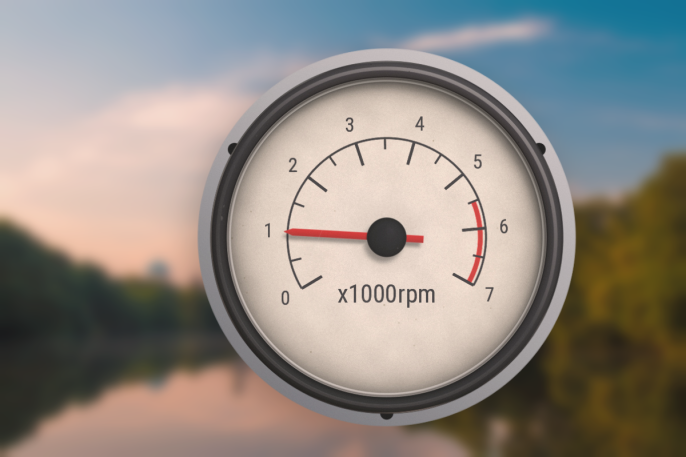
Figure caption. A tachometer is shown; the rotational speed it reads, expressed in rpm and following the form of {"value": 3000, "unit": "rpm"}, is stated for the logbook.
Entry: {"value": 1000, "unit": "rpm"}
